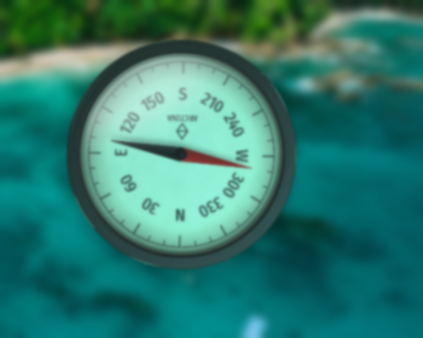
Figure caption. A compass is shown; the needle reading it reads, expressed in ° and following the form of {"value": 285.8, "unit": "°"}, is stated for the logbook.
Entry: {"value": 280, "unit": "°"}
